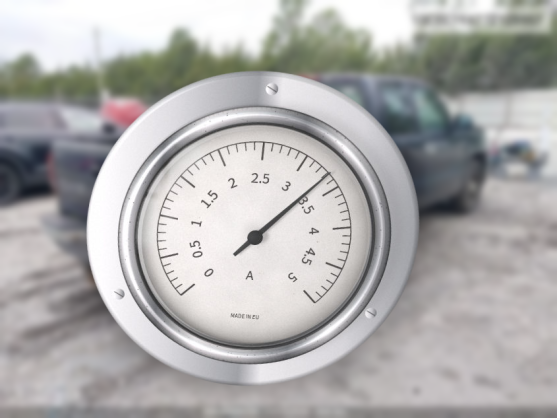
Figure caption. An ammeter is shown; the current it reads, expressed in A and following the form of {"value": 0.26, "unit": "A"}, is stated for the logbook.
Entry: {"value": 3.3, "unit": "A"}
